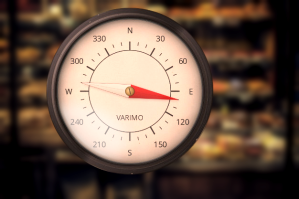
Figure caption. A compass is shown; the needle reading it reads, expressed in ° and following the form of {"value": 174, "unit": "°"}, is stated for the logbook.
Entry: {"value": 100, "unit": "°"}
